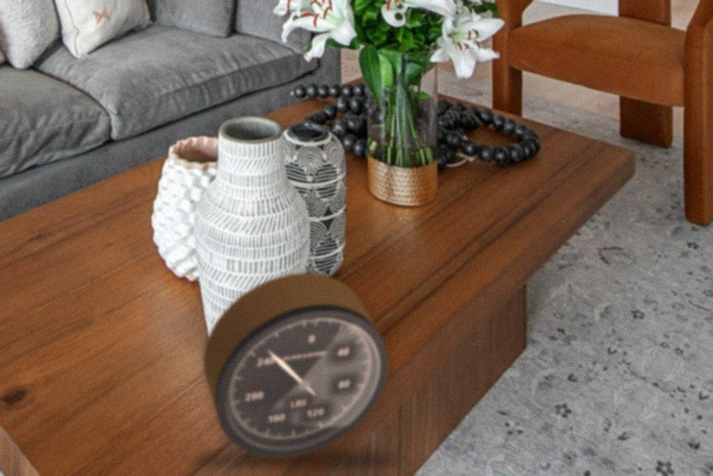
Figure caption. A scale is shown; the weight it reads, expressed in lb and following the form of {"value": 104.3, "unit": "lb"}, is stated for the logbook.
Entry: {"value": 250, "unit": "lb"}
